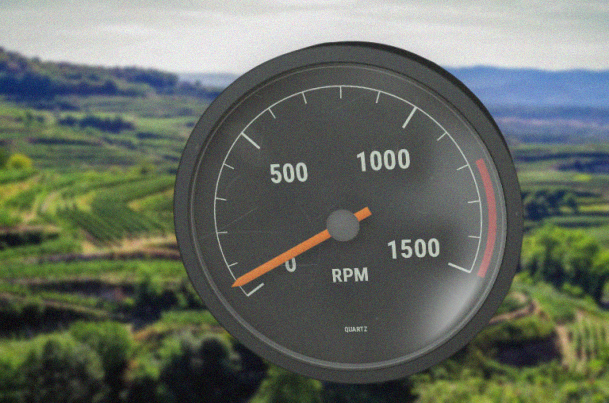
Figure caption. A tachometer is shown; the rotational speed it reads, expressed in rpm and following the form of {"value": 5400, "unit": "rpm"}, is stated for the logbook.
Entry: {"value": 50, "unit": "rpm"}
